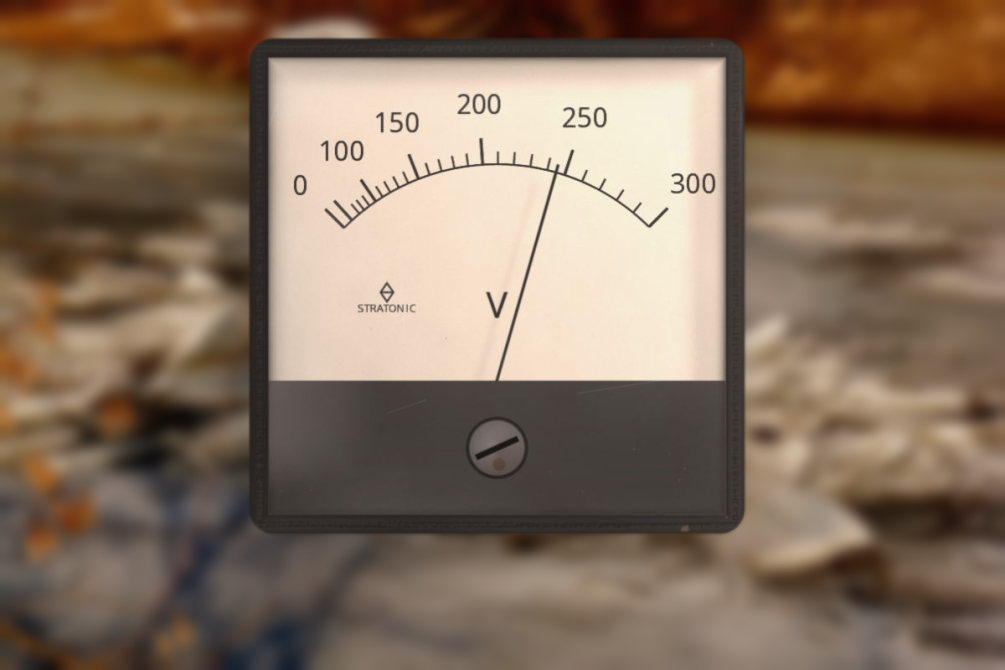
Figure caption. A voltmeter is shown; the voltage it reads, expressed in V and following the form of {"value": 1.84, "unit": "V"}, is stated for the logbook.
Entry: {"value": 245, "unit": "V"}
